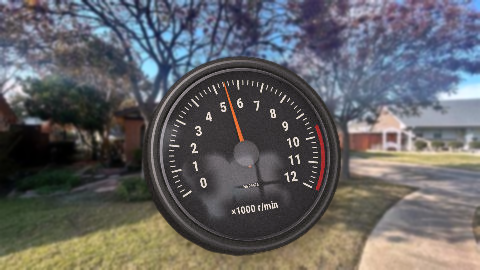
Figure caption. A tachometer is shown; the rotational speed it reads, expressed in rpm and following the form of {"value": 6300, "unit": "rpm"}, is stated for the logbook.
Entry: {"value": 5400, "unit": "rpm"}
